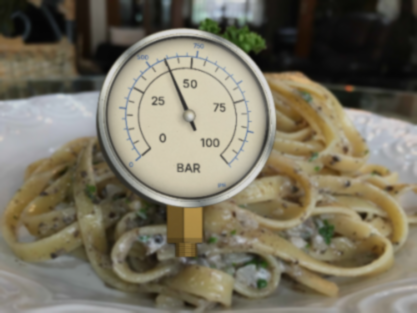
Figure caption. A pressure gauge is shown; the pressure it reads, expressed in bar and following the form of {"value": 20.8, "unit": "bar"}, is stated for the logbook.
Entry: {"value": 40, "unit": "bar"}
